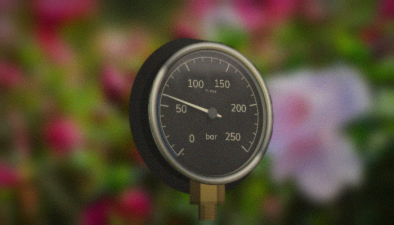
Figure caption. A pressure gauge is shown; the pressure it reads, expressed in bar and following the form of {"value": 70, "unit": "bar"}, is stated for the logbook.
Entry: {"value": 60, "unit": "bar"}
